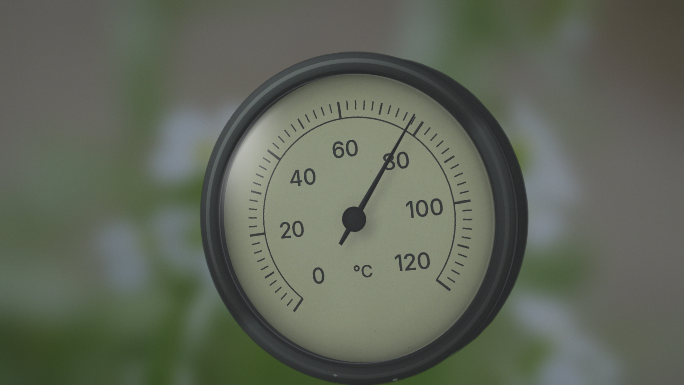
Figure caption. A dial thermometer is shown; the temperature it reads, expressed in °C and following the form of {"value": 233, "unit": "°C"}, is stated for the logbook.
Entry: {"value": 78, "unit": "°C"}
